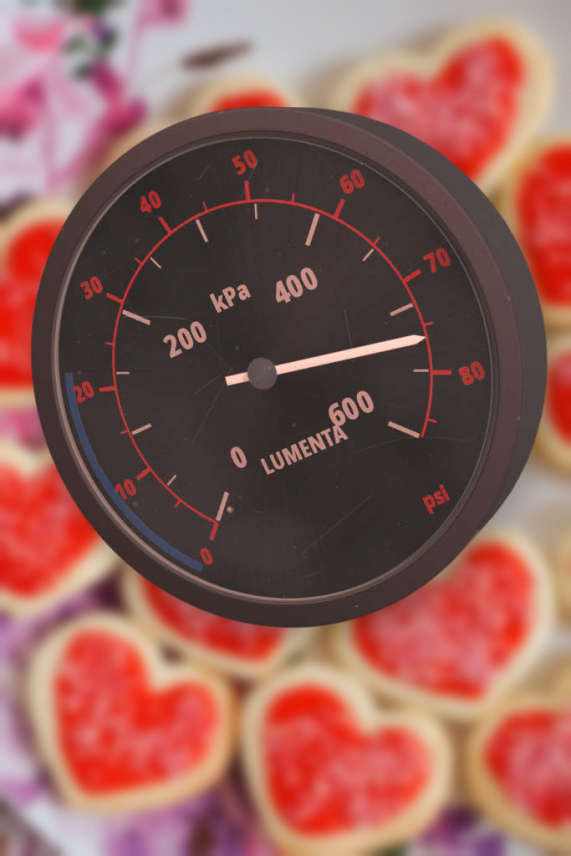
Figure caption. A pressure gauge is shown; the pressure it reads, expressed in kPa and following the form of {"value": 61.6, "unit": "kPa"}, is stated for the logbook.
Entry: {"value": 525, "unit": "kPa"}
